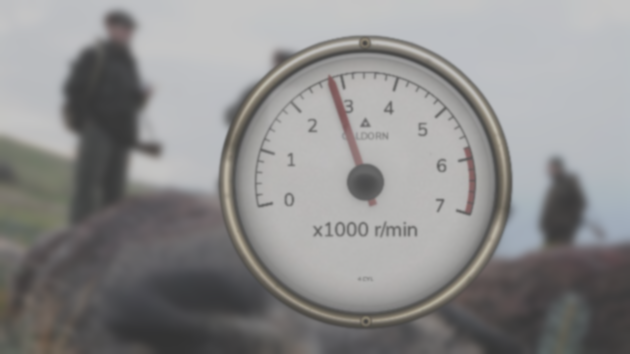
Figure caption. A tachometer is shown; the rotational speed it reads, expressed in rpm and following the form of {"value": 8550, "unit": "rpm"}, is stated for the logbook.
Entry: {"value": 2800, "unit": "rpm"}
